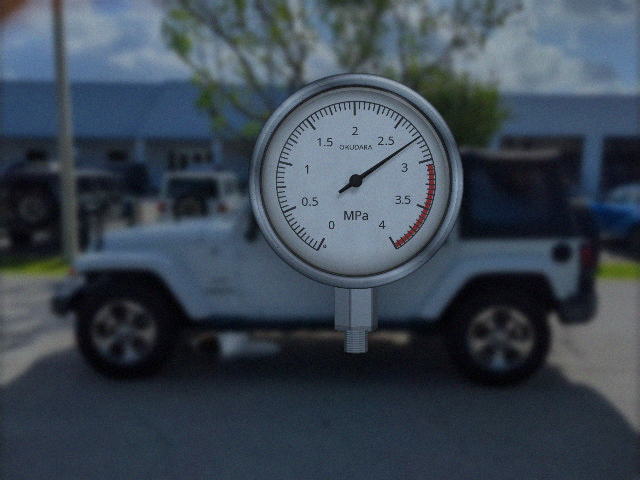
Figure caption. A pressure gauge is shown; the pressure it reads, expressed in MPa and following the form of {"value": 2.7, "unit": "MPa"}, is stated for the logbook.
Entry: {"value": 2.75, "unit": "MPa"}
